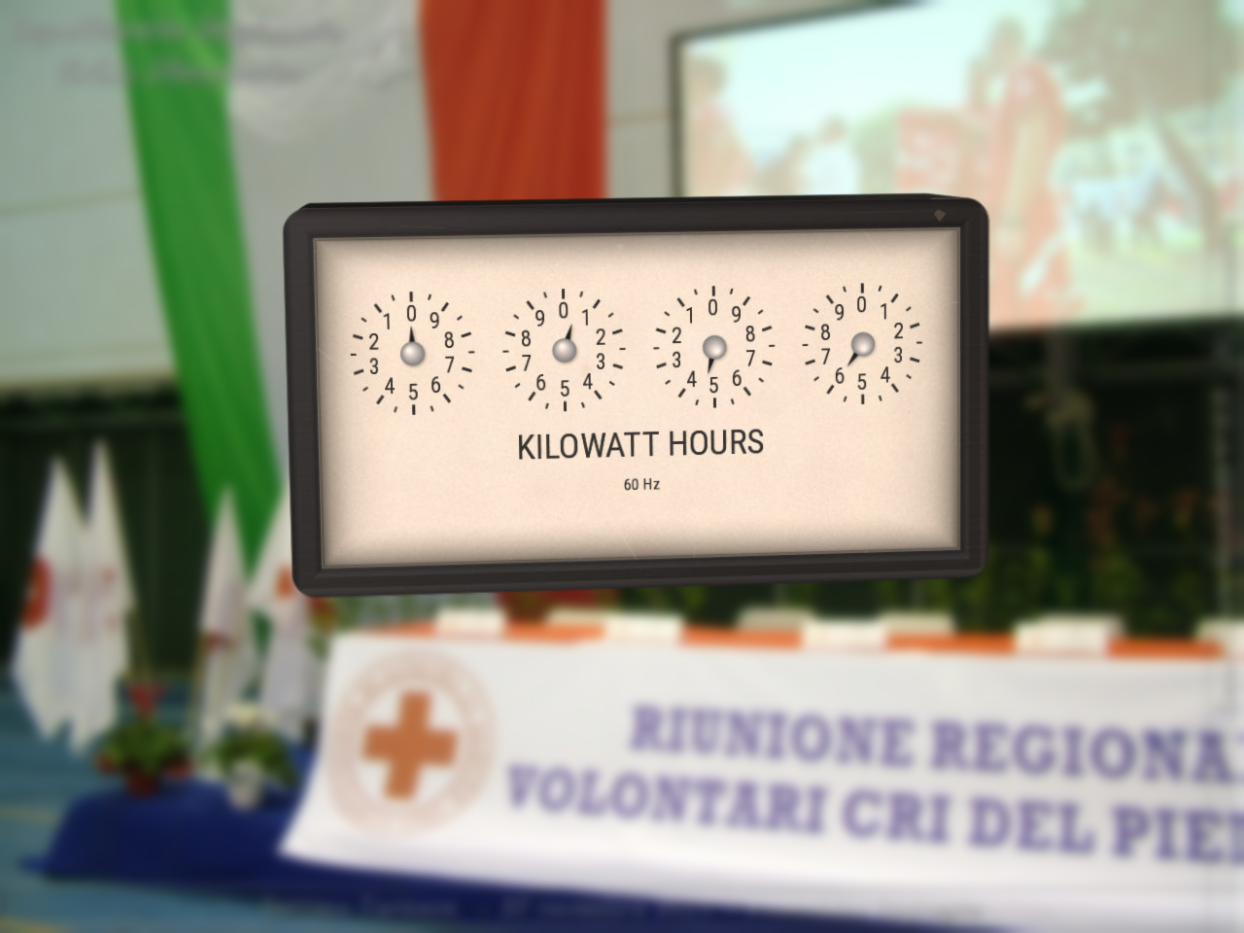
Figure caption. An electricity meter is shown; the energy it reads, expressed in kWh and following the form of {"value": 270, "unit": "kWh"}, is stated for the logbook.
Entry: {"value": 46, "unit": "kWh"}
